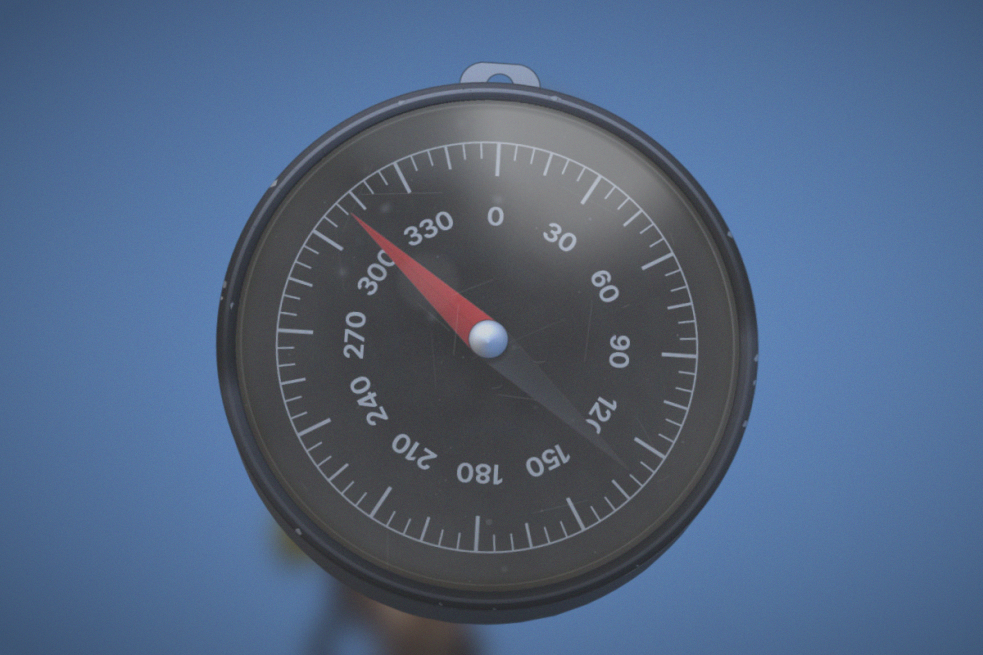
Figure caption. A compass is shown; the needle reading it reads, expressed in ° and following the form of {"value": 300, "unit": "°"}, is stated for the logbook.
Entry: {"value": 310, "unit": "°"}
